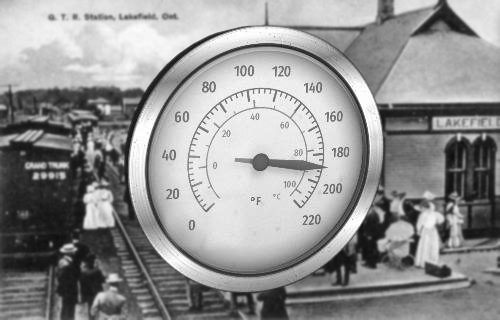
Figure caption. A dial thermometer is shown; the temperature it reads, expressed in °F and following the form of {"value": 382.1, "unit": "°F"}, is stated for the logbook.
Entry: {"value": 188, "unit": "°F"}
